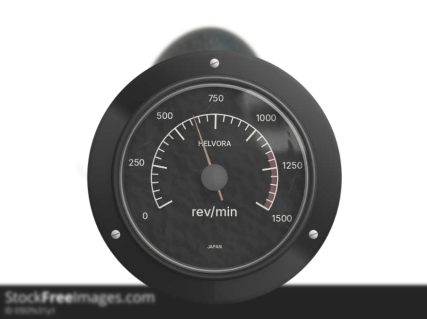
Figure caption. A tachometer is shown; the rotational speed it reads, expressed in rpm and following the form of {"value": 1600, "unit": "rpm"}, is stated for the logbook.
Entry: {"value": 625, "unit": "rpm"}
